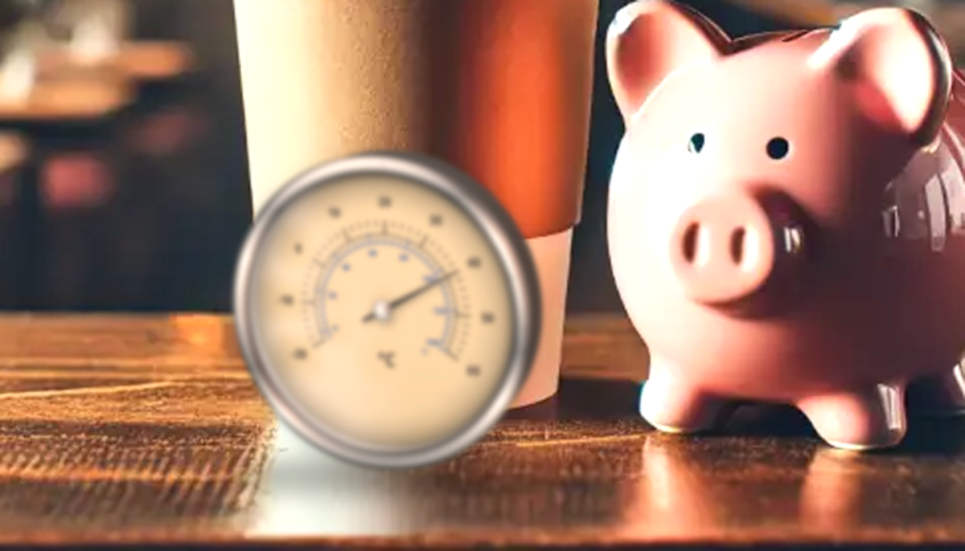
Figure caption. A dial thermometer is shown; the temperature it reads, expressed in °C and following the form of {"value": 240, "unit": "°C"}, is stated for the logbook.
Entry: {"value": 40, "unit": "°C"}
